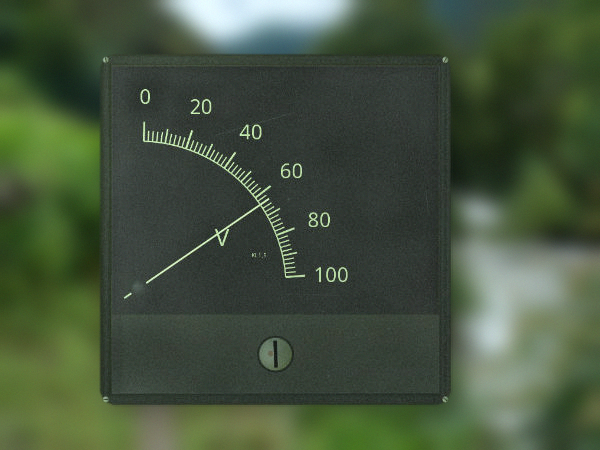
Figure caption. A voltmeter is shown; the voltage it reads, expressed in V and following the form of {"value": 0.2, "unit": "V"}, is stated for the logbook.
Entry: {"value": 64, "unit": "V"}
